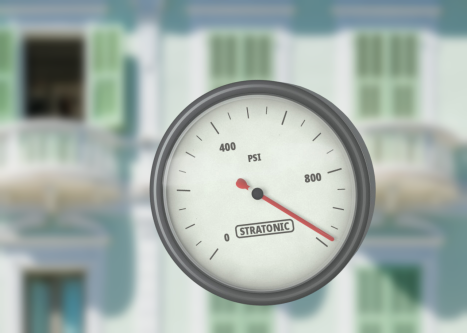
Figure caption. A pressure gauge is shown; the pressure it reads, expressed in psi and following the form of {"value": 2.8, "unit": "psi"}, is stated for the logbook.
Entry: {"value": 975, "unit": "psi"}
